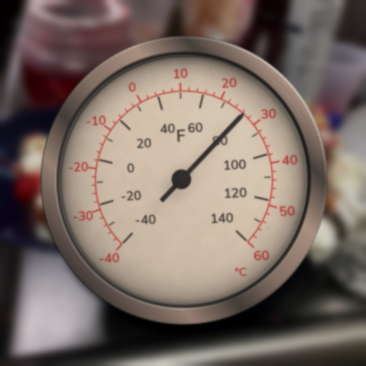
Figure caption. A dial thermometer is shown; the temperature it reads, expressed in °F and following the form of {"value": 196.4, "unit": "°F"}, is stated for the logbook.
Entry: {"value": 80, "unit": "°F"}
